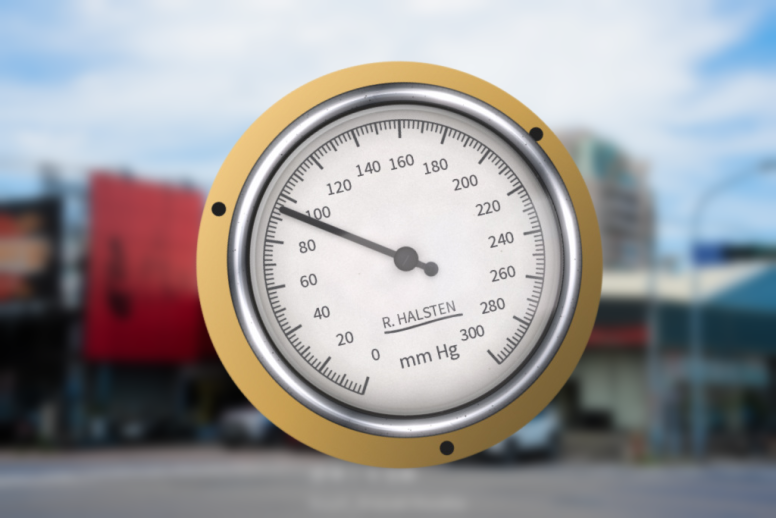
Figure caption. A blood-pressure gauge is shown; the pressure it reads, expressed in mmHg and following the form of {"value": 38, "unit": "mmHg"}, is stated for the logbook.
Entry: {"value": 94, "unit": "mmHg"}
